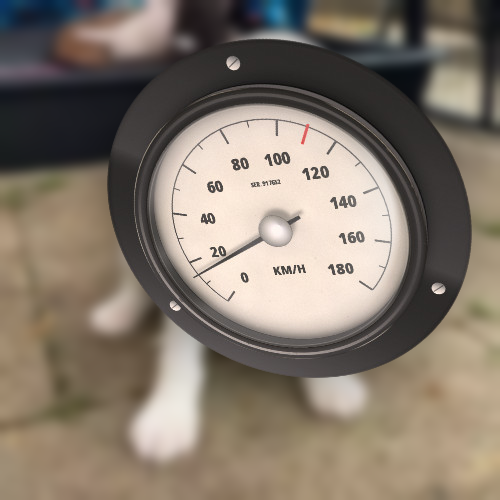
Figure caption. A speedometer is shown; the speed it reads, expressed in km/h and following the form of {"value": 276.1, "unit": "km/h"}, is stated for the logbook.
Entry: {"value": 15, "unit": "km/h"}
